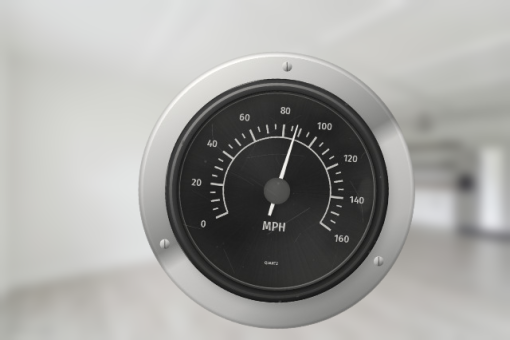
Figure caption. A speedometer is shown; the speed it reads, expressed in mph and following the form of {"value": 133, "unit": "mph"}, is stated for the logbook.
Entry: {"value": 87.5, "unit": "mph"}
